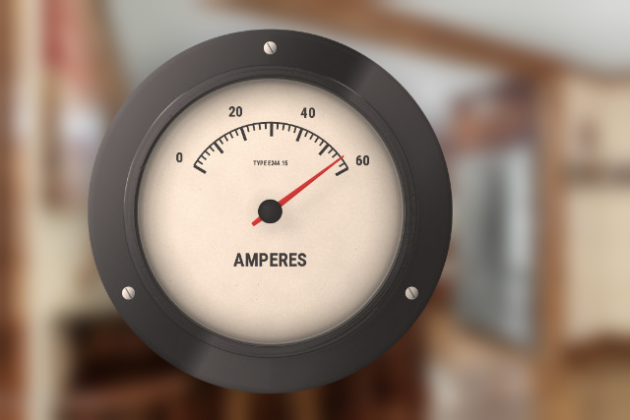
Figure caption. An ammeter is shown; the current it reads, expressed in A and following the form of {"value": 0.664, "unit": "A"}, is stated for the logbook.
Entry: {"value": 56, "unit": "A"}
